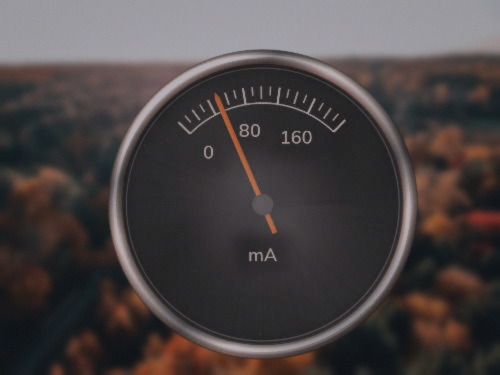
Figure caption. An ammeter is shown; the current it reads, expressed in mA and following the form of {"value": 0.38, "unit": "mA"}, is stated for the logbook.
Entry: {"value": 50, "unit": "mA"}
